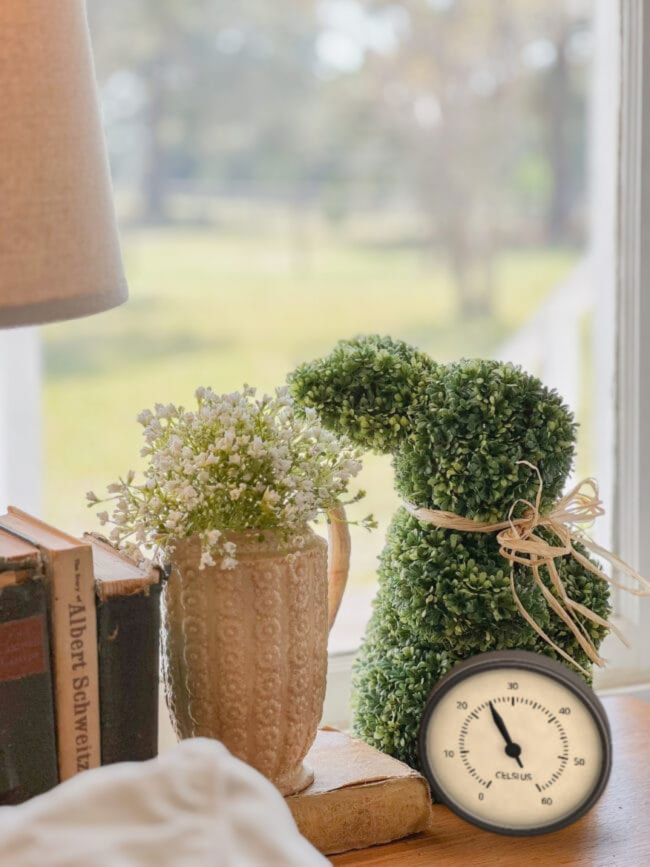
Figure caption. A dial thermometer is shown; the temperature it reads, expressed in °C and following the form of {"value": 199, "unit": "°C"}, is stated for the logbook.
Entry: {"value": 25, "unit": "°C"}
